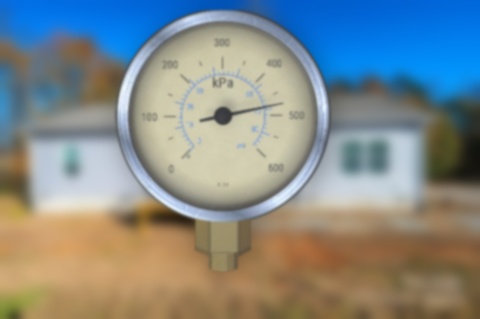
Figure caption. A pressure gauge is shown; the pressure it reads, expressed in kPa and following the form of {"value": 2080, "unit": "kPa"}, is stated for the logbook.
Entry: {"value": 475, "unit": "kPa"}
